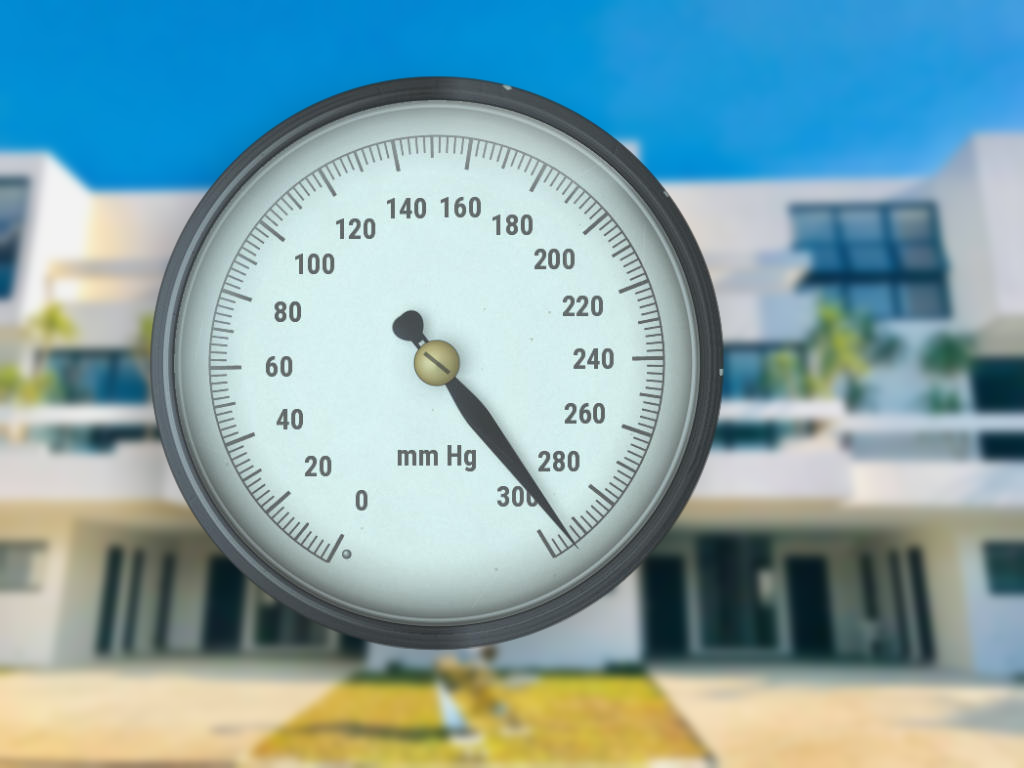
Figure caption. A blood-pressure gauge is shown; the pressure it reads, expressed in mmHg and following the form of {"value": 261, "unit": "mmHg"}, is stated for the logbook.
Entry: {"value": 294, "unit": "mmHg"}
